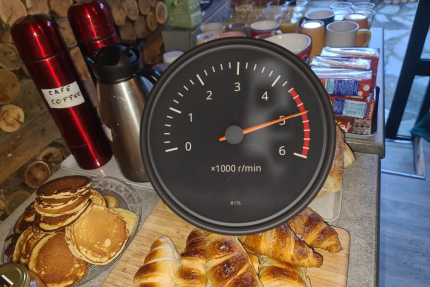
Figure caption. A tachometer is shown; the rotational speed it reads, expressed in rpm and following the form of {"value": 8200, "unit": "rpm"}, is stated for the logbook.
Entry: {"value": 5000, "unit": "rpm"}
